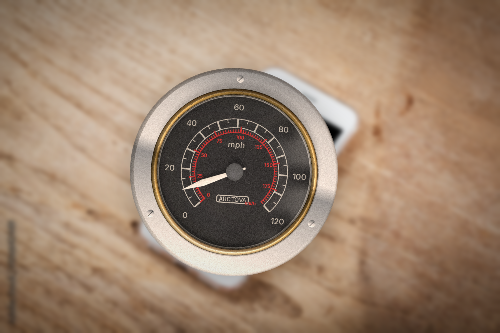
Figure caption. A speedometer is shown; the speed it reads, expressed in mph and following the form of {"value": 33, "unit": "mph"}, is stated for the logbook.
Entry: {"value": 10, "unit": "mph"}
